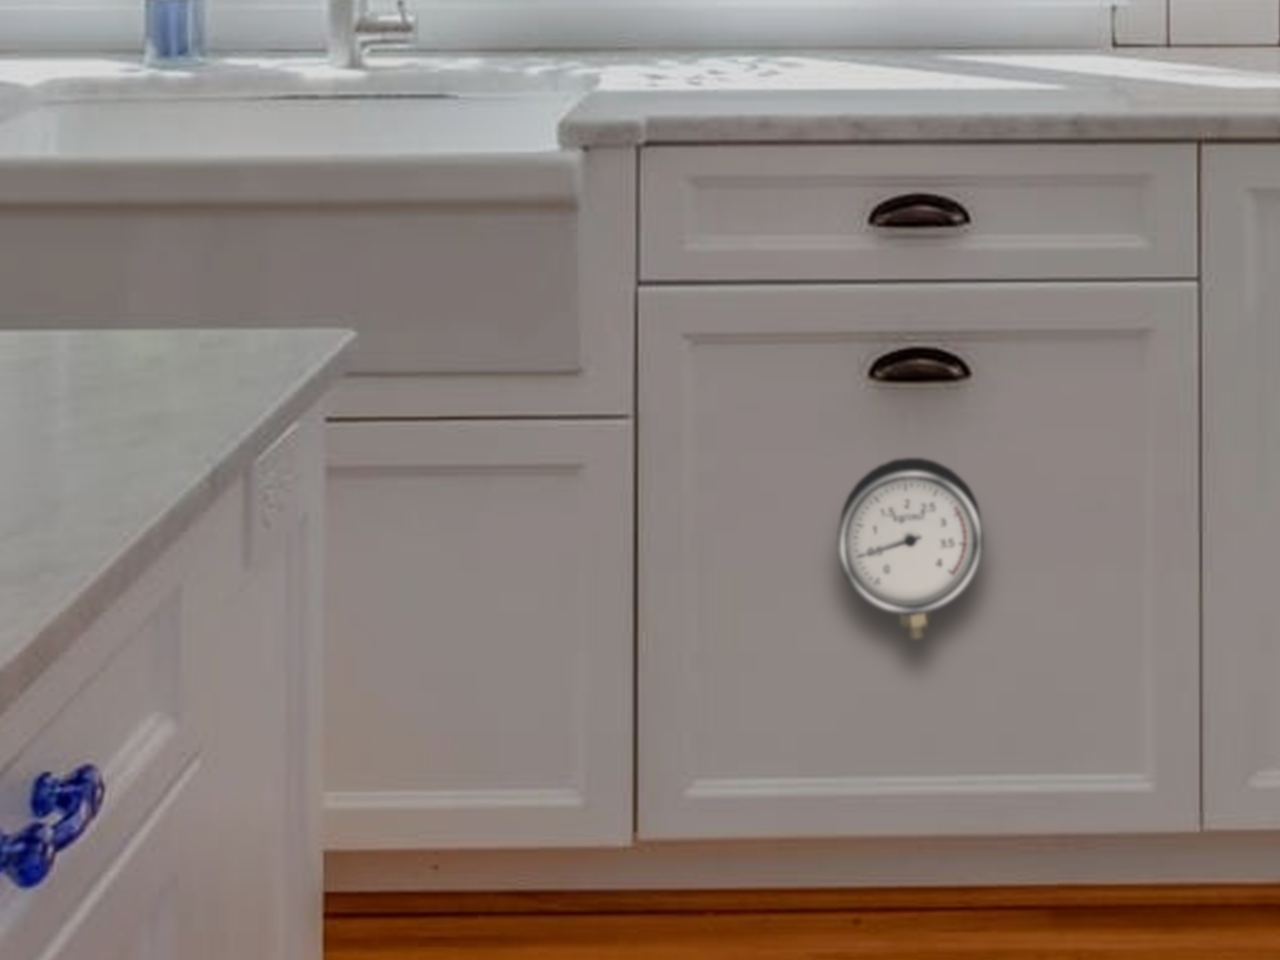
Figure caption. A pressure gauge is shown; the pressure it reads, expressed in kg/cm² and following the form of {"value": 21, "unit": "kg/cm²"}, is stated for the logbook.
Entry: {"value": 0.5, "unit": "kg/cm²"}
